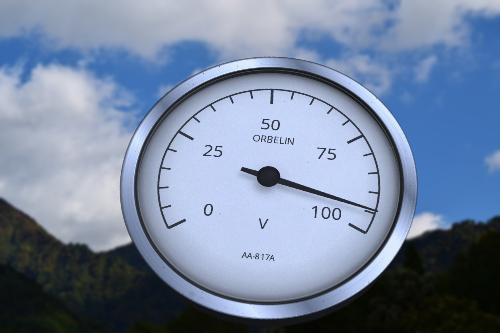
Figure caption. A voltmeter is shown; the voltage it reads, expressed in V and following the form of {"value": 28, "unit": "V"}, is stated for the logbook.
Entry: {"value": 95, "unit": "V"}
